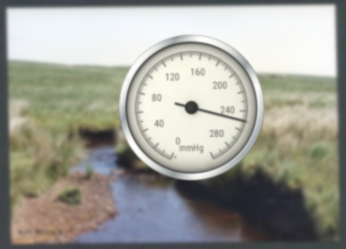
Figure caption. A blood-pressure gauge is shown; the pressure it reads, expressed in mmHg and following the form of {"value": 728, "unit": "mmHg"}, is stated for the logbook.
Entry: {"value": 250, "unit": "mmHg"}
